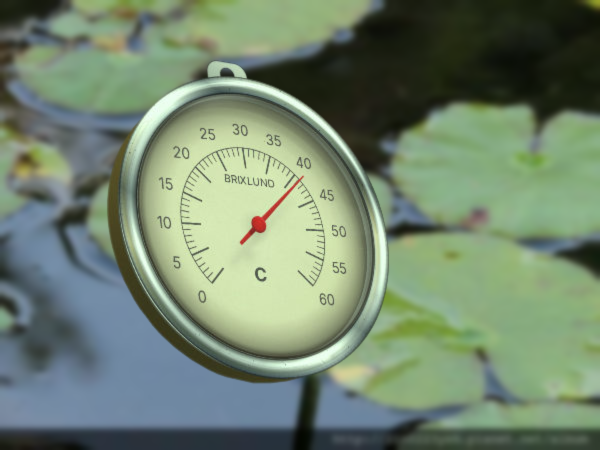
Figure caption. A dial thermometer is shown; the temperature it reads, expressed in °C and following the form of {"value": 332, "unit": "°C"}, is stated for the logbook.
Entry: {"value": 41, "unit": "°C"}
